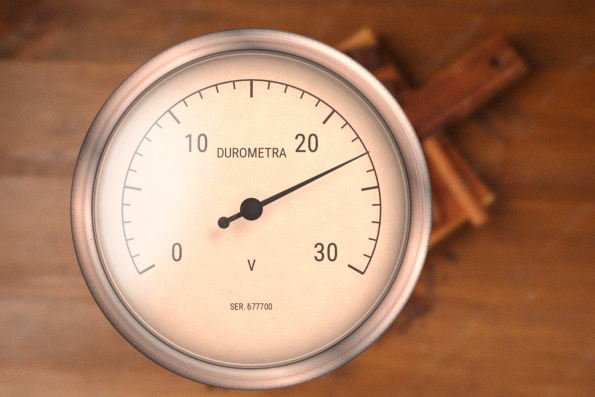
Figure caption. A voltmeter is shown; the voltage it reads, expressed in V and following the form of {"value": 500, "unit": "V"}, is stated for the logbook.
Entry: {"value": 23, "unit": "V"}
